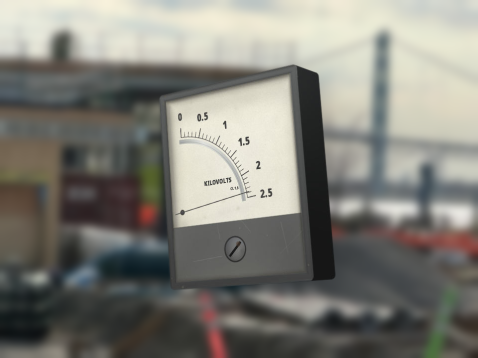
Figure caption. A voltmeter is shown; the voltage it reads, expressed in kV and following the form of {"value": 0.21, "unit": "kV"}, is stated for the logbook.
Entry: {"value": 2.4, "unit": "kV"}
